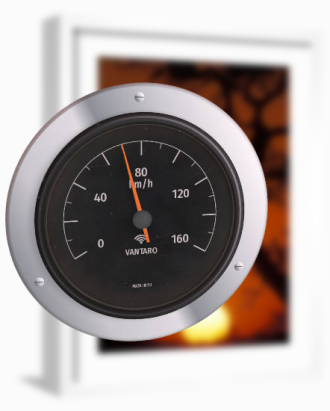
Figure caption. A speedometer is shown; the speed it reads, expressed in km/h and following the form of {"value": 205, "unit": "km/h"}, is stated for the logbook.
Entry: {"value": 70, "unit": "km/h"}
